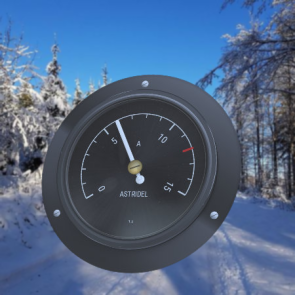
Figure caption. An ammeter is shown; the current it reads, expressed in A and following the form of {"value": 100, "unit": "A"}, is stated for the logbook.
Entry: {"value": 6, "unit": "A"}
